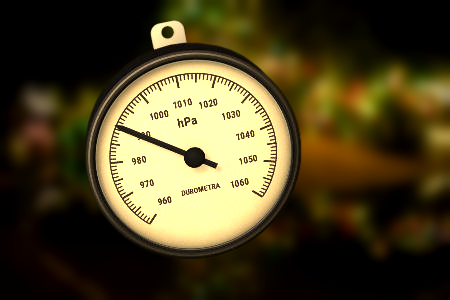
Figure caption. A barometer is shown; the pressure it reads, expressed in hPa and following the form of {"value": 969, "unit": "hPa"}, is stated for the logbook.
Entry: {"value": 990, "unit": "hPa"}
